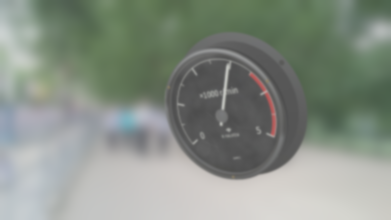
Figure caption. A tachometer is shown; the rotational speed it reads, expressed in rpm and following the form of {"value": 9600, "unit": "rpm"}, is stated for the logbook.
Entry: {"value": 3000, "unit": "rpm"}
